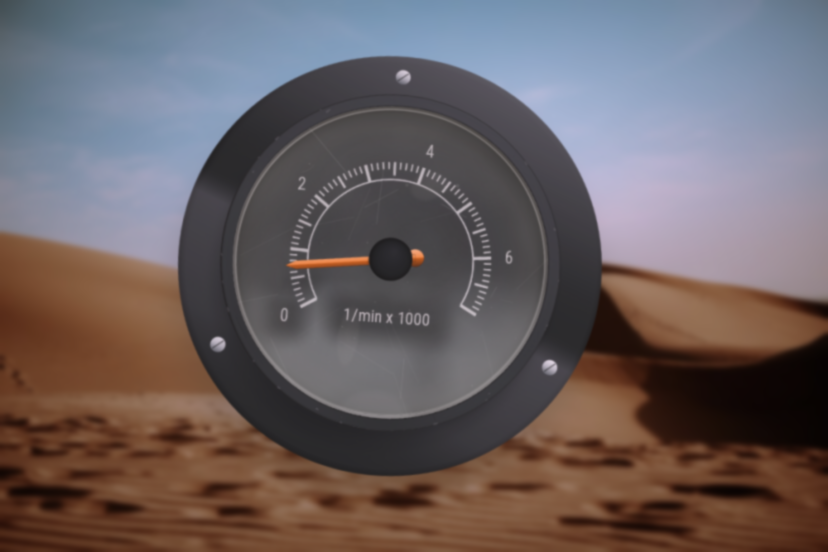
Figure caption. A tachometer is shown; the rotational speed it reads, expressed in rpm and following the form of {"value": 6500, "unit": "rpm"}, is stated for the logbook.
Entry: {"value": 700, "unit": "rpm"}
